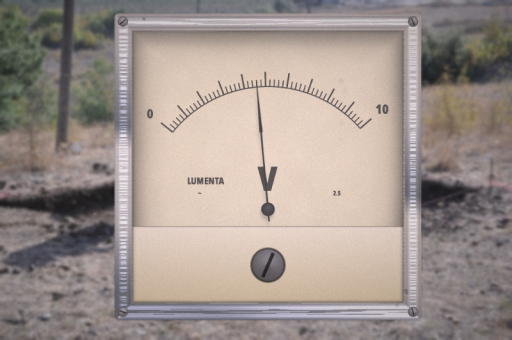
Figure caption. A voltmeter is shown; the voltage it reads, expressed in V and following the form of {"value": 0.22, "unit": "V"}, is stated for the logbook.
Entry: {"value": 4.6, "unit": "V"}
